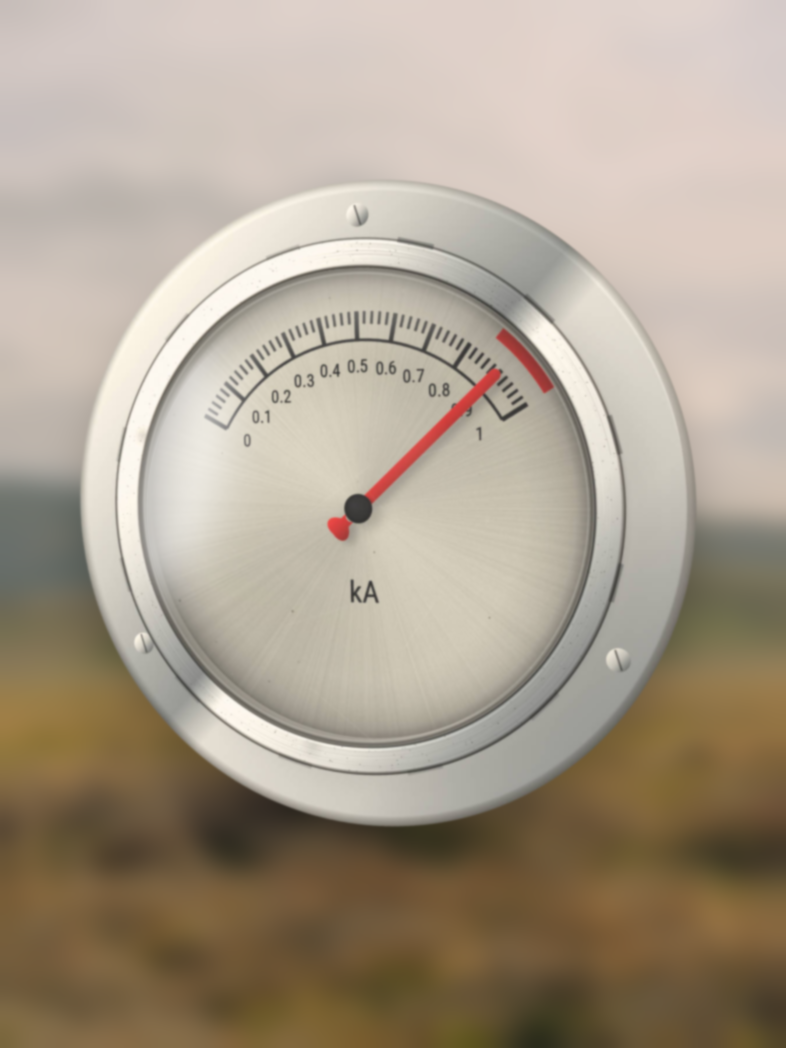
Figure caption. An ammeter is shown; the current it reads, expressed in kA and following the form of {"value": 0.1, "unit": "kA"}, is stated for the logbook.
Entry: {"value": 0.9, "unit": "kA"}
